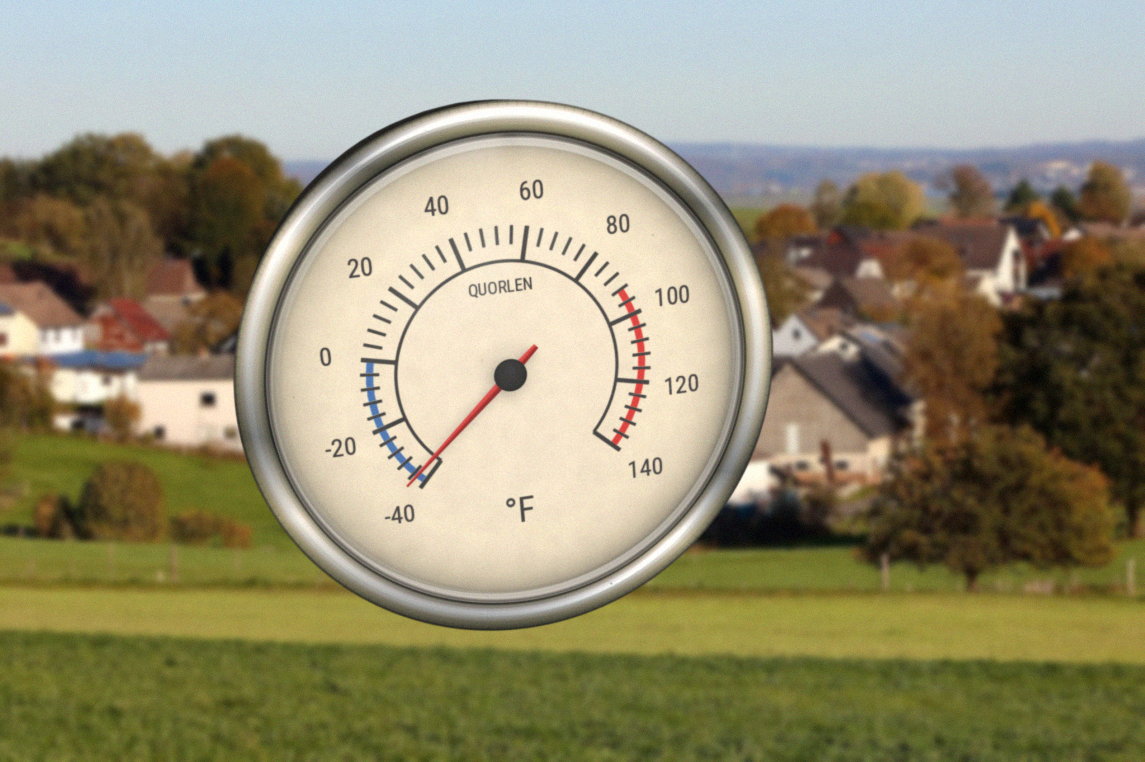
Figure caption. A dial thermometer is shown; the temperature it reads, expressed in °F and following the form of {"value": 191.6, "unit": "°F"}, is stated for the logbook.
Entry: {"value": -36, "unit": "°F"}
